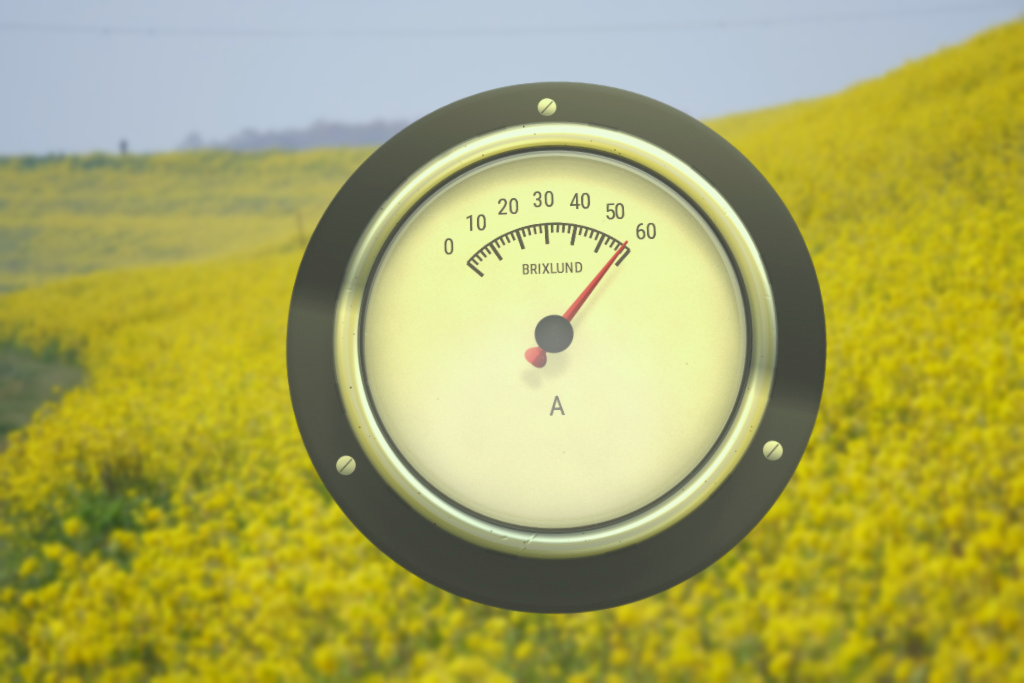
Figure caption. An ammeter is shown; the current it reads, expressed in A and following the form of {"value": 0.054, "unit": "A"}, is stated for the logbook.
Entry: {"value": 58, "unit": "A"}
